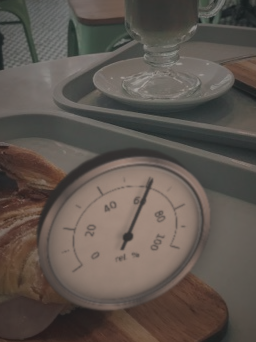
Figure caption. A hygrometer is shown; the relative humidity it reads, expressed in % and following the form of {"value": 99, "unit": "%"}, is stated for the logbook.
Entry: {"value": 60, "unit": "%"}
